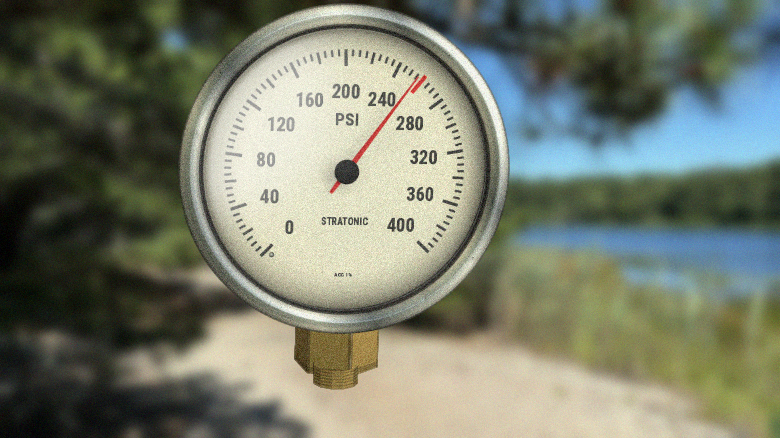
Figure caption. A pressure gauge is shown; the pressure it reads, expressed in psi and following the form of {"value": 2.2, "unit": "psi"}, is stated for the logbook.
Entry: {"value": 255, "unit": "psi"}
